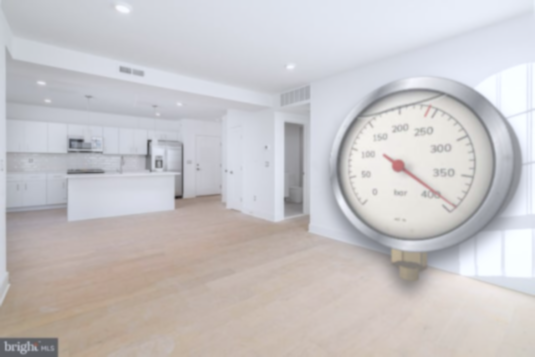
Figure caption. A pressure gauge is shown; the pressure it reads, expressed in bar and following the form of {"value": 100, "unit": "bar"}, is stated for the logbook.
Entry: {"value": 390, "unit": "bar"}
